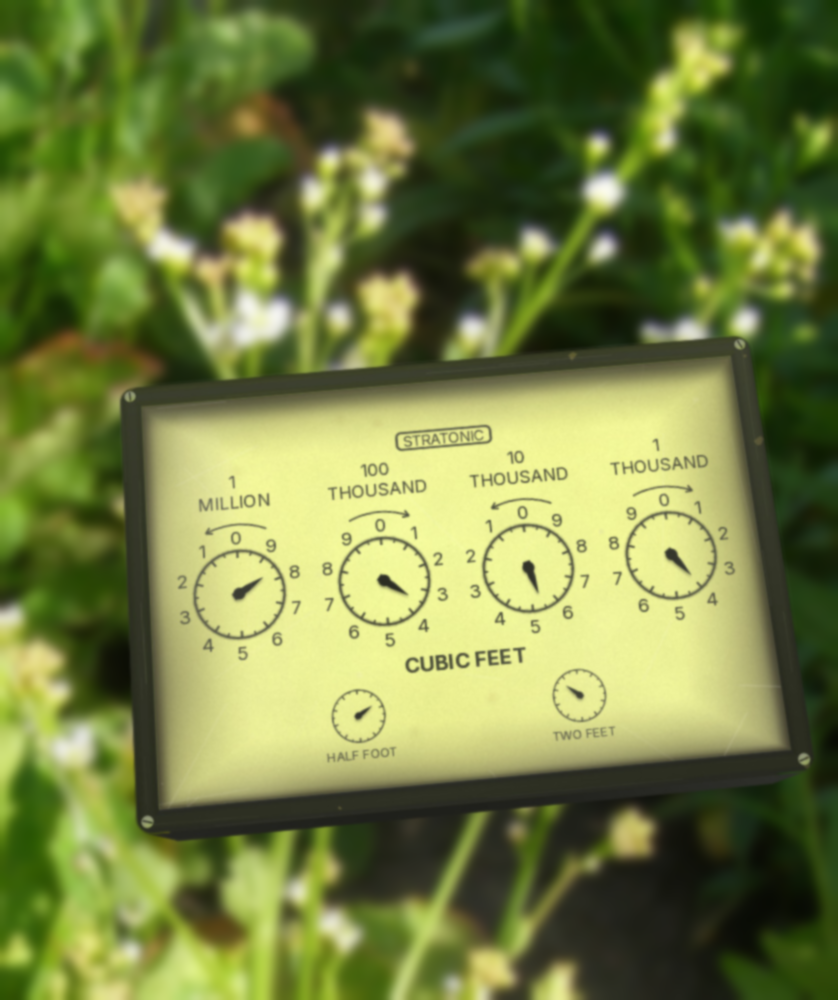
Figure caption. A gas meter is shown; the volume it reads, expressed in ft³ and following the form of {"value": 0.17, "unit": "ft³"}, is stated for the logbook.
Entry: {"value": 835400, "unit": "ft³"}
